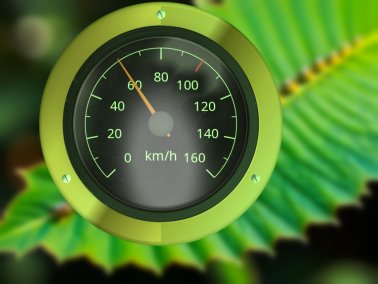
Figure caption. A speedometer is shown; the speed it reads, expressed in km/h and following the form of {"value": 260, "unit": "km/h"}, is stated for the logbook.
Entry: {"value": 60, "unit": "km/h"}
